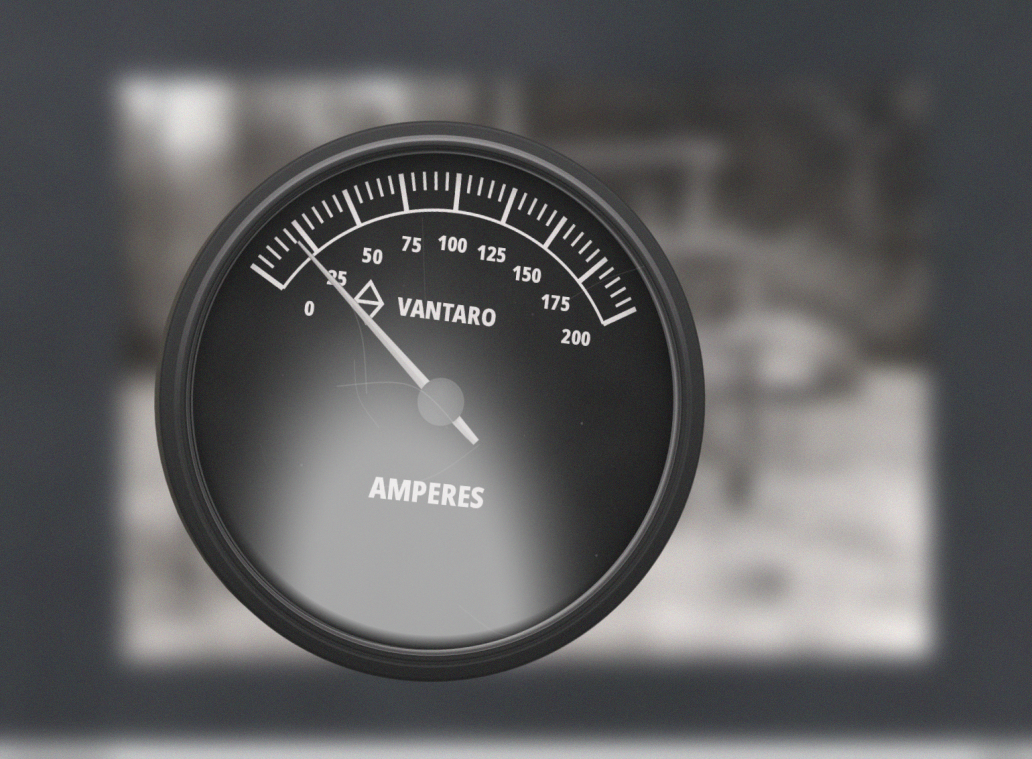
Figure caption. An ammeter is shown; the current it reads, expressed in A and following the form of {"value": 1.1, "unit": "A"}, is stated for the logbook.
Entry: {"value": 20, "unit": "A"}
